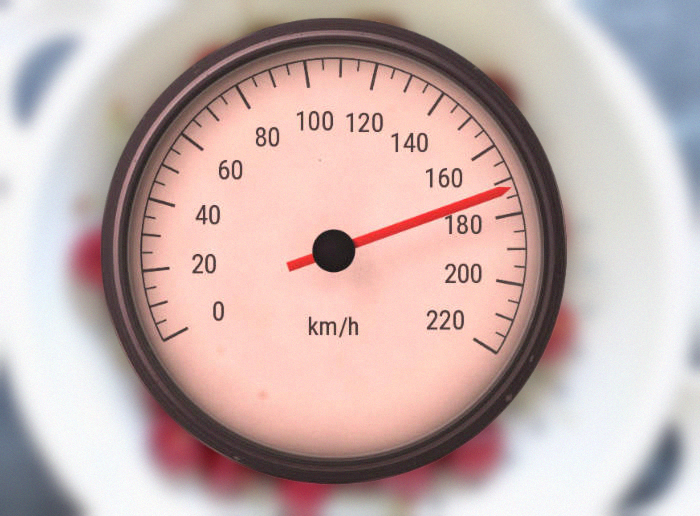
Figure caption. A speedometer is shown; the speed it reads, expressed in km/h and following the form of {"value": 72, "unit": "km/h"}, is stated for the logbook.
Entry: {"value": 172.5, "unit": "km/h"}
